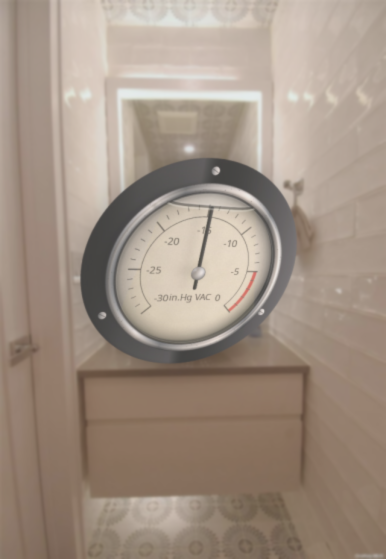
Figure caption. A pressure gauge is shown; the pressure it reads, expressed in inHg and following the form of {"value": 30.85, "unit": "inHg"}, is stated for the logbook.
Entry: {"value": -15, "unit": "inHg"}
